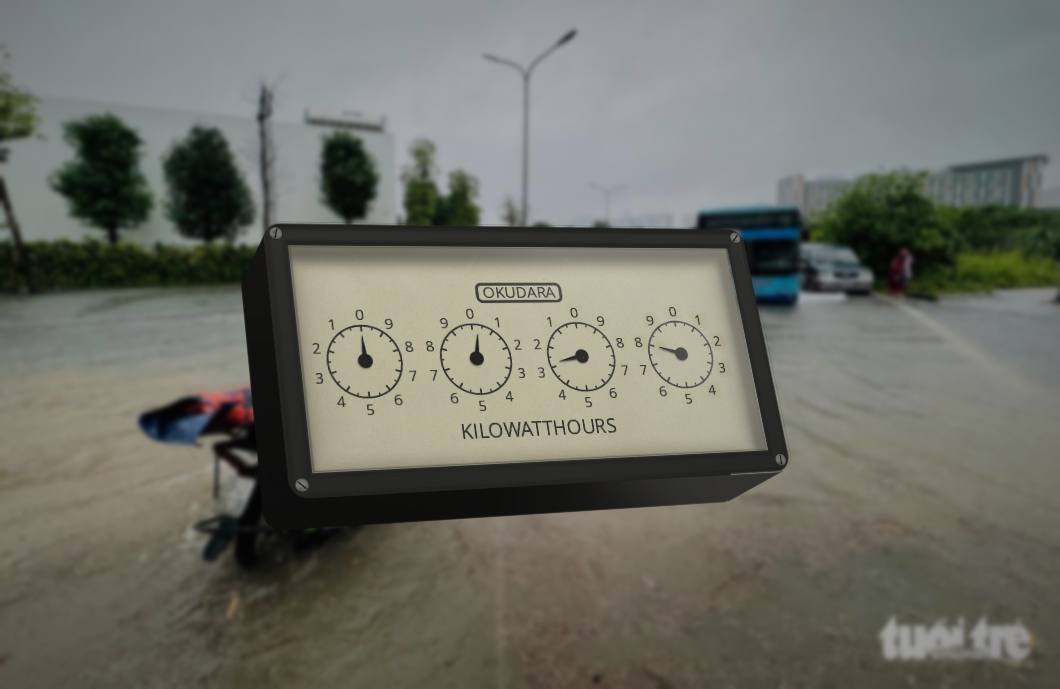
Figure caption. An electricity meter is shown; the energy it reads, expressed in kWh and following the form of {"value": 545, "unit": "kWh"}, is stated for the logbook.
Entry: {"value": 28, "unit": "kWh"}
